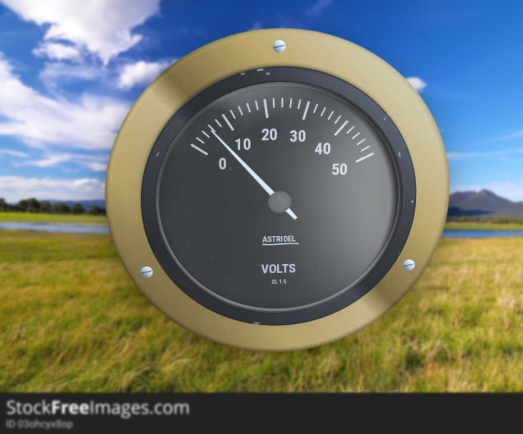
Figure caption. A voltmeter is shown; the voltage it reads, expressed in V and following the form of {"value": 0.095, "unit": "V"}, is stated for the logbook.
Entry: {"value": 6, "unit": "V"}
